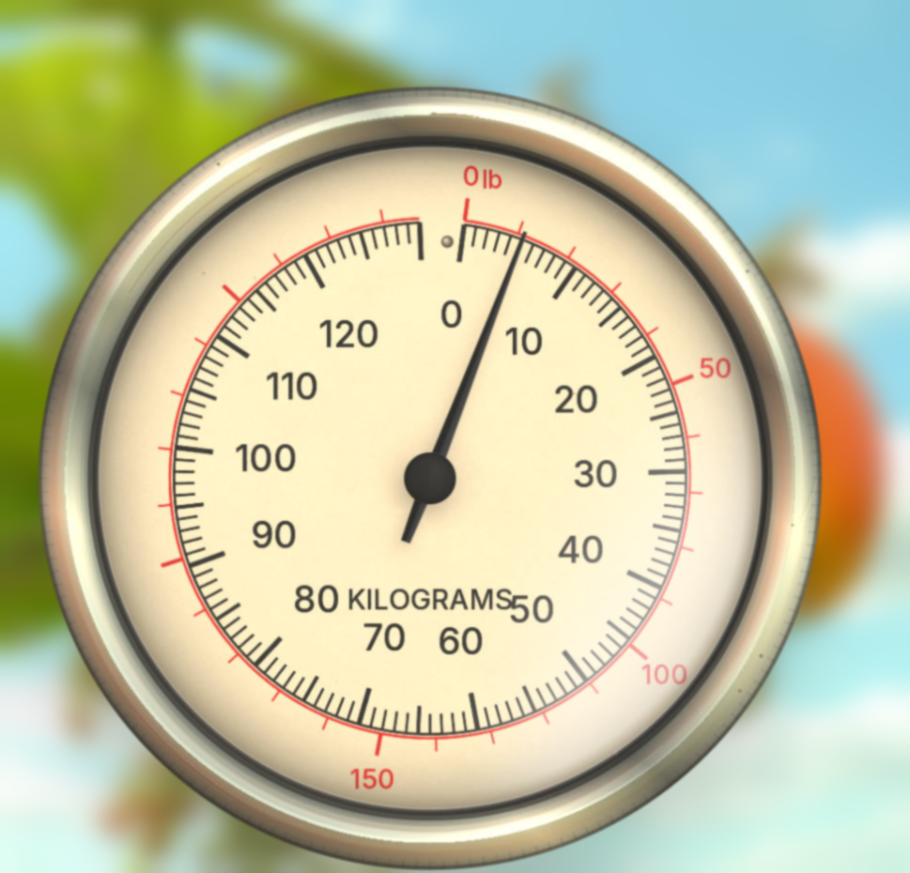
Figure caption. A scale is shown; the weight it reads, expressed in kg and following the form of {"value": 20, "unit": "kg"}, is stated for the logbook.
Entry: {"value": 5, "unit": "kg"}
